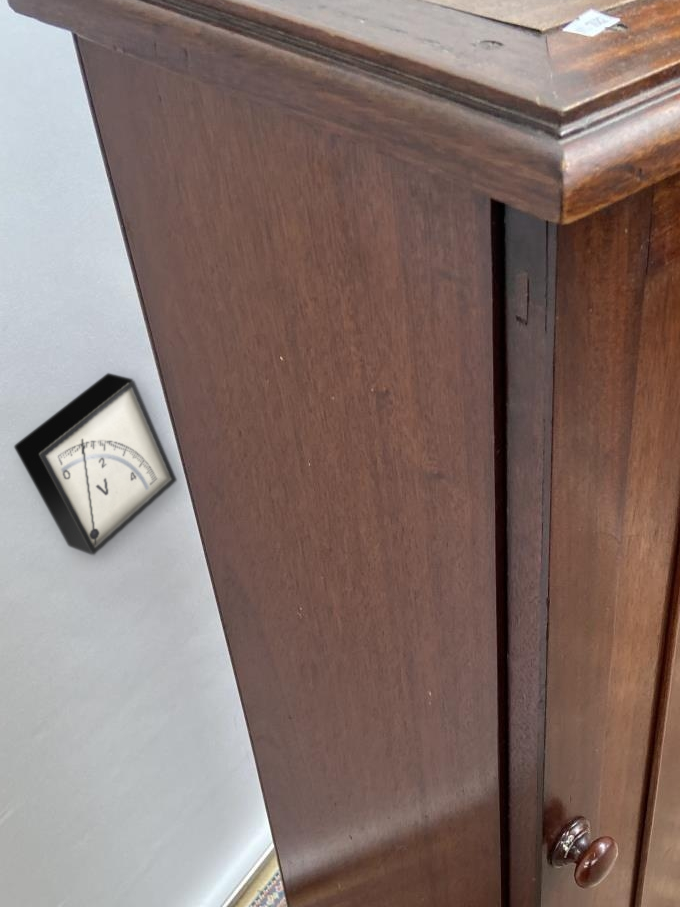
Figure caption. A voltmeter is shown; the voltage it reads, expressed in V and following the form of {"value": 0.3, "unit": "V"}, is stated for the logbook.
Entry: {"value": 1, "unit": "V"}
